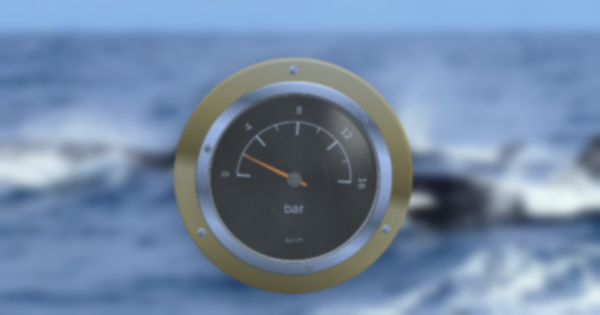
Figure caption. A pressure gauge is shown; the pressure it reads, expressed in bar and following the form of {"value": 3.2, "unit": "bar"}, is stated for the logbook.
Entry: {"value": 2, "unit": "bar"}
